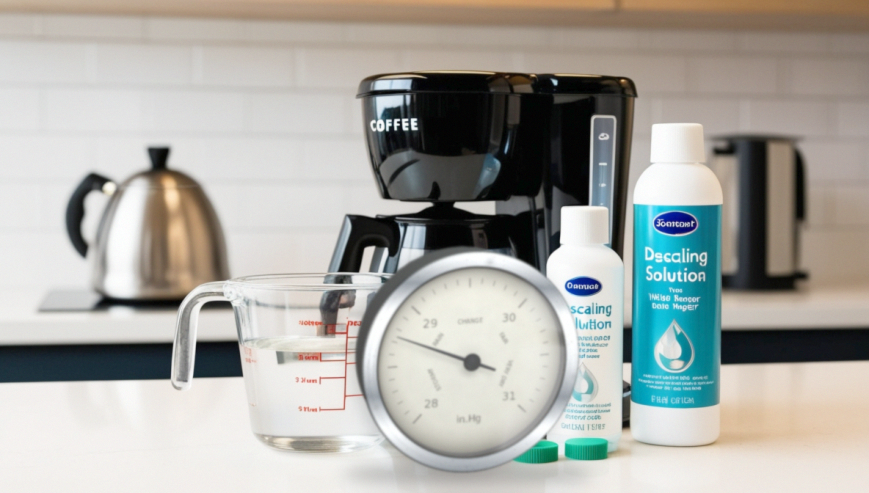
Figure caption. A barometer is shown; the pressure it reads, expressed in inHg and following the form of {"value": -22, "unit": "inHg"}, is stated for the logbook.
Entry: {"value": 28.75, "unit": "inHg"}
